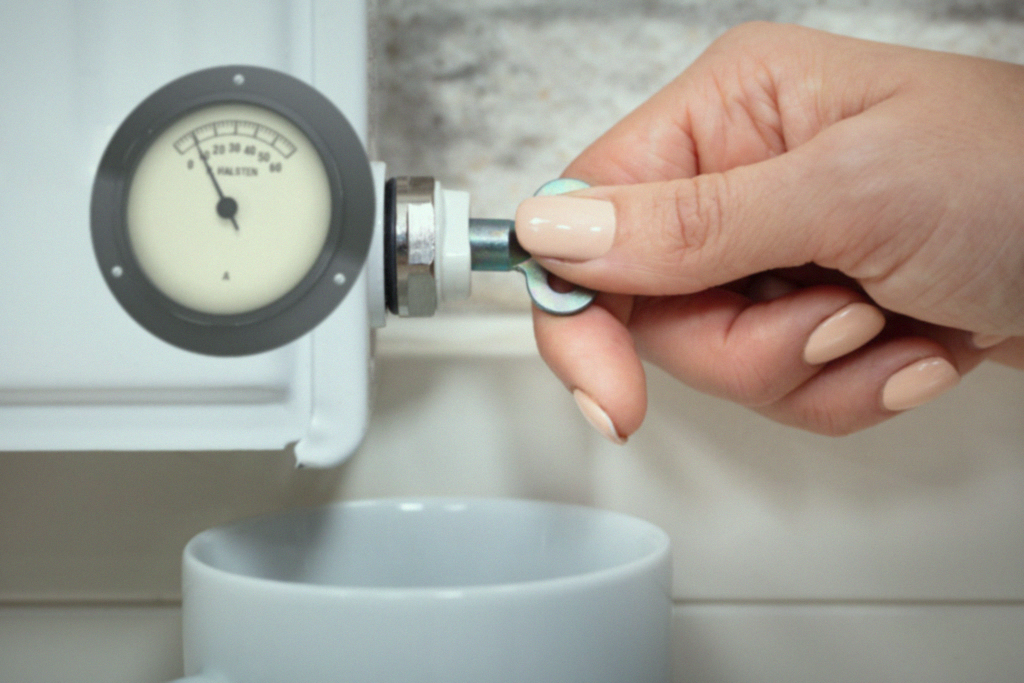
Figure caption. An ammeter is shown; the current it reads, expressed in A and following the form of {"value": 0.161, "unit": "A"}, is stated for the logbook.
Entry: {"value": 10, "unit": "A"}
